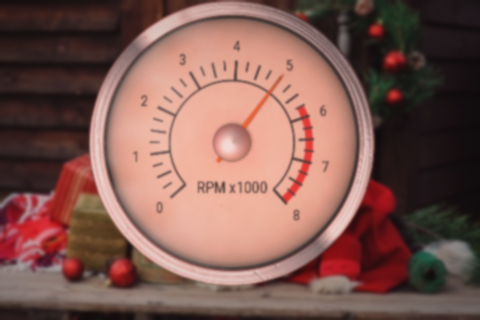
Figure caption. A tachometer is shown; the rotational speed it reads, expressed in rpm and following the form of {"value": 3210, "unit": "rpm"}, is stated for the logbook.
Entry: {"value": 5000, "unit": "rpm"}
